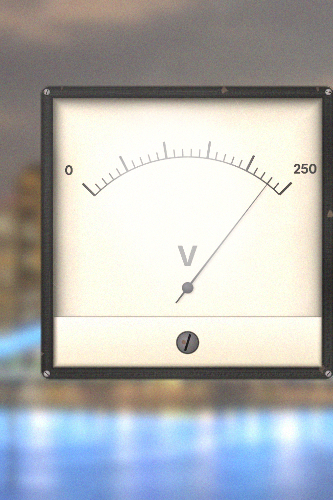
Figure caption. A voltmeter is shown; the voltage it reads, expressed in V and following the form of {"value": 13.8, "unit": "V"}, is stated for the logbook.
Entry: {"value": 230, "unit": "V"}
